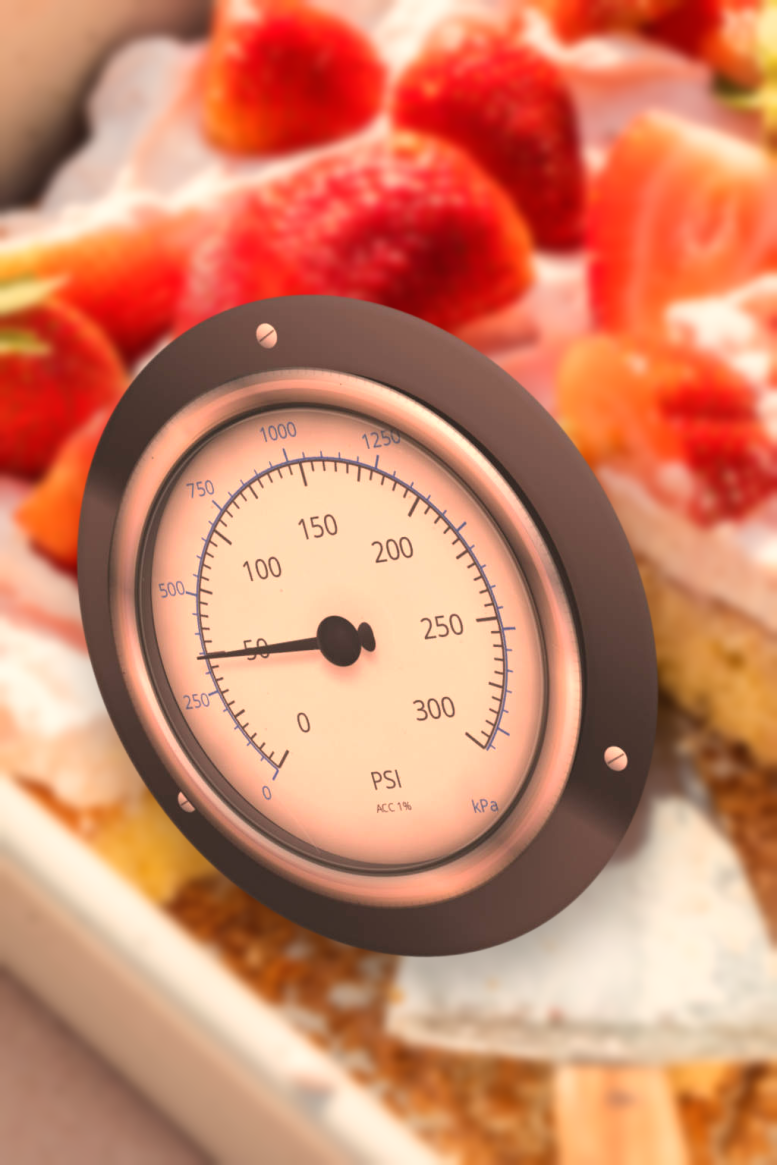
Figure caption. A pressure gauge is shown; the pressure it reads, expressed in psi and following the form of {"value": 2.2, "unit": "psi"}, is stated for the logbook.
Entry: {"value": 50, "unit": "psi"}
